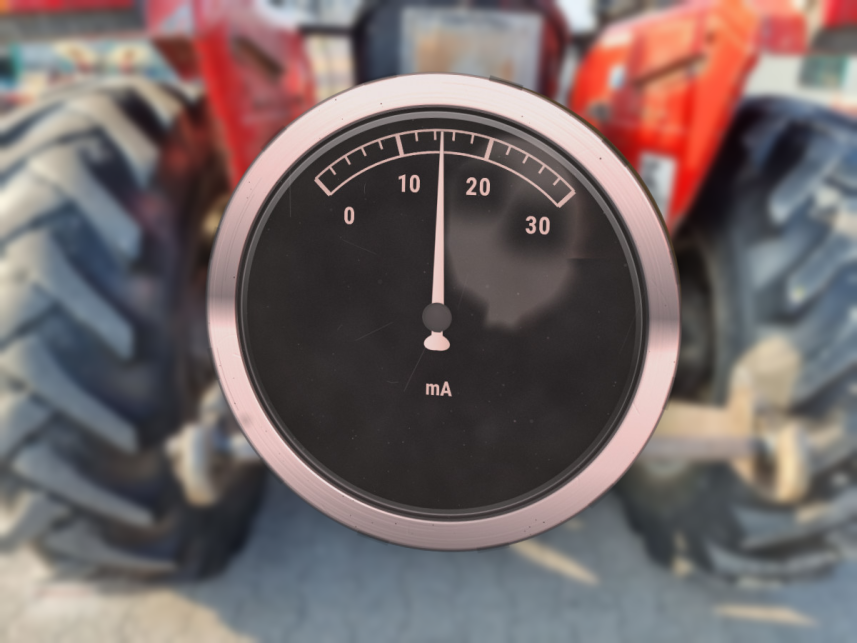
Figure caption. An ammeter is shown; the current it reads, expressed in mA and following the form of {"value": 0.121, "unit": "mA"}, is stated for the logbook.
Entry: {"value": 15, "unit": "mA"}
